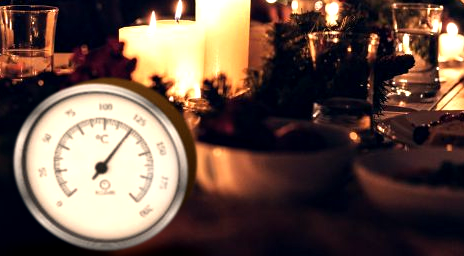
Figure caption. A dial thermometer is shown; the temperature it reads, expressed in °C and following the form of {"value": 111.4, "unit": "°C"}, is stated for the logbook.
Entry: {"value": 125, "unit": "°C"}
